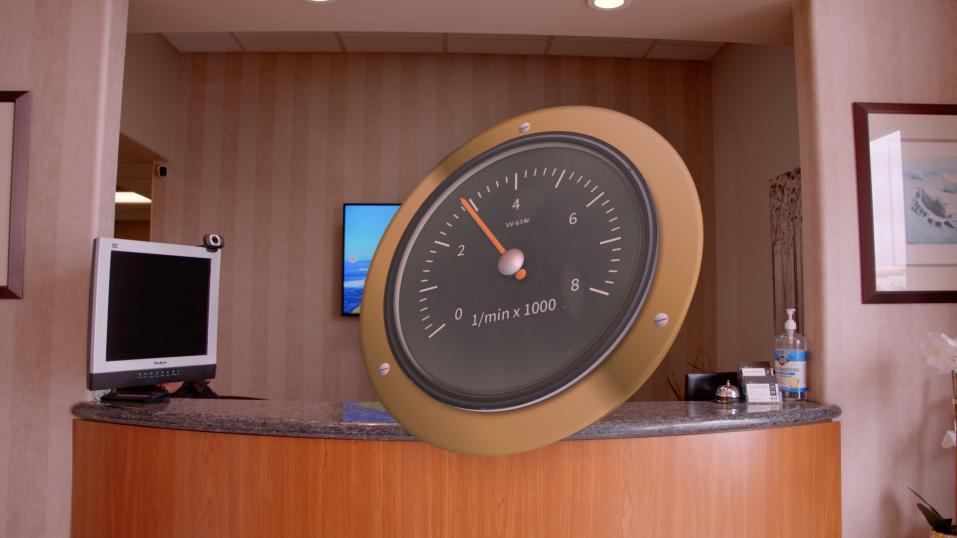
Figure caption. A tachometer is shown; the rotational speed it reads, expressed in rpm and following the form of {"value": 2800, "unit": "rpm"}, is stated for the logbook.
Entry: {"value": 2900, "unit": "rpm"}
